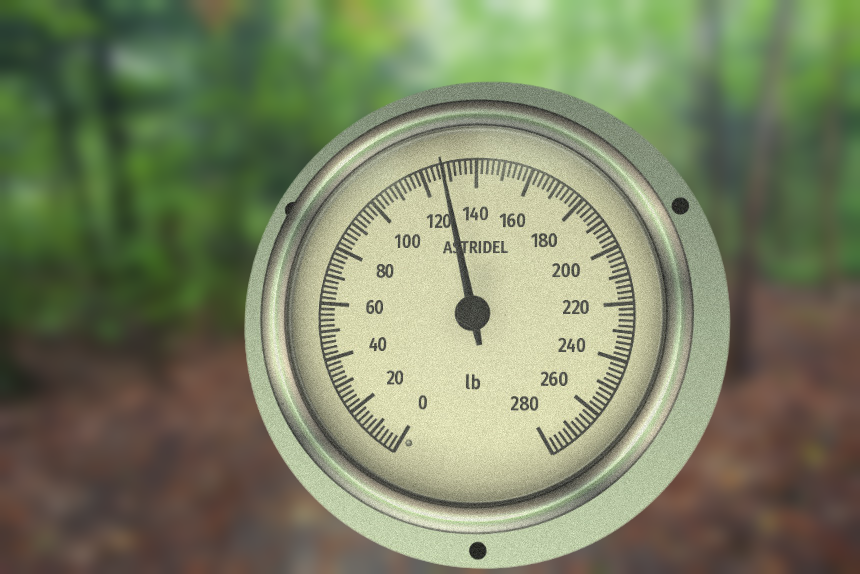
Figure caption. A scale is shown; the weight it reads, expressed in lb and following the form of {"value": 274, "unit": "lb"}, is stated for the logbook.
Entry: {"value": 128, "unit": "lb"}
